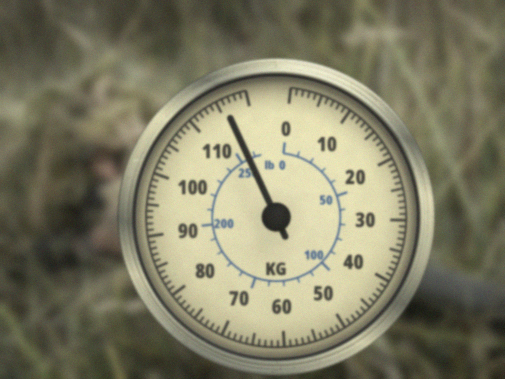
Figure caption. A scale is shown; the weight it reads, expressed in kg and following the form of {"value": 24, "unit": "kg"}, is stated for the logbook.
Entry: {"value": 116, "unit": "kg"}
